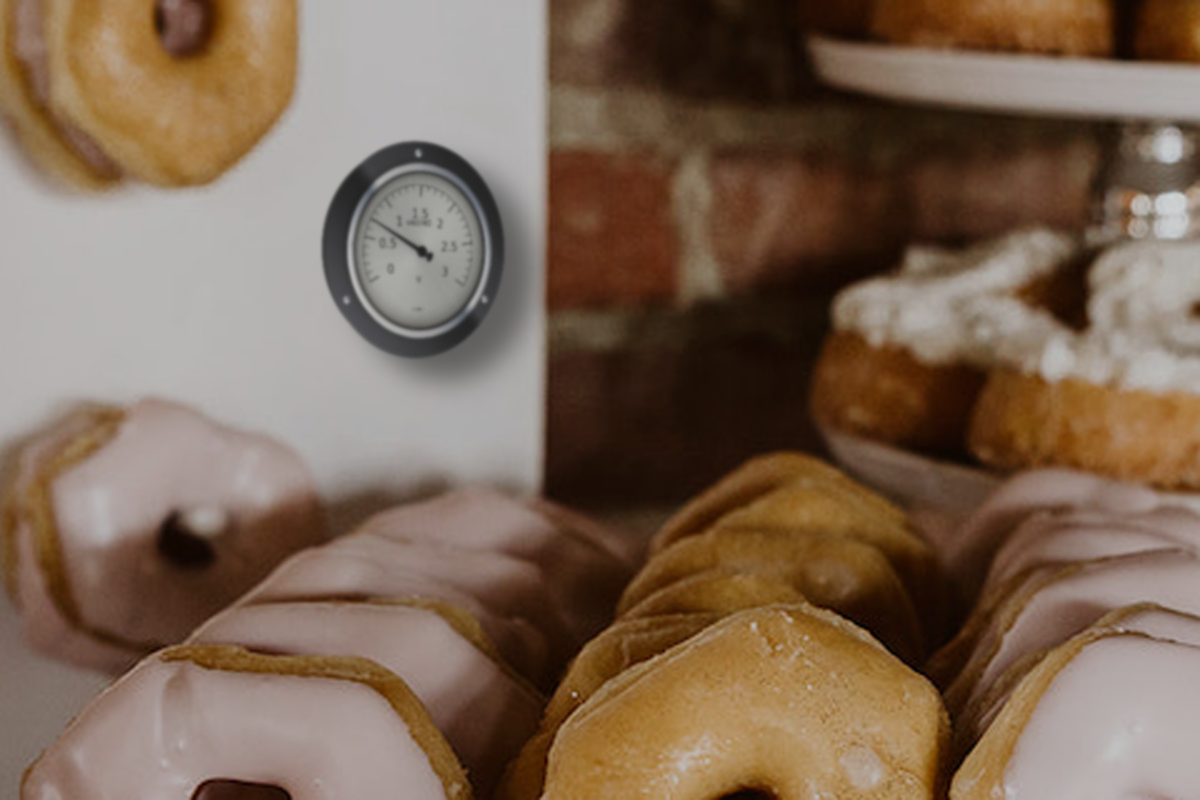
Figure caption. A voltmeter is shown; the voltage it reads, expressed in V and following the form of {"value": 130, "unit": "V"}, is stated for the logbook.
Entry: {"value": 0.7, "unit": "V"}
